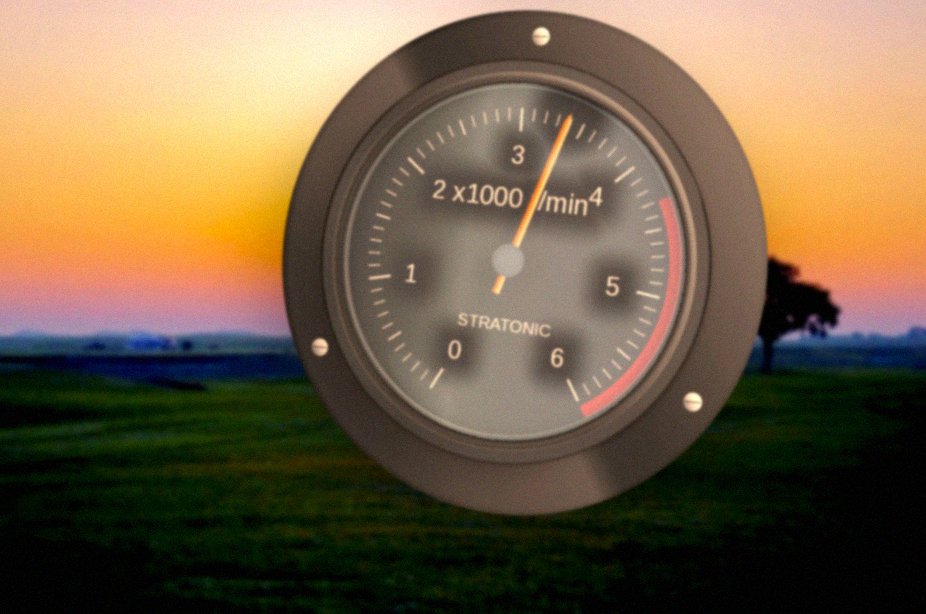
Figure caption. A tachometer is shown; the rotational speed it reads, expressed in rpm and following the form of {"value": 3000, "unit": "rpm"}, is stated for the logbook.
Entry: {"value": 3400, "unit": "rpm"}
